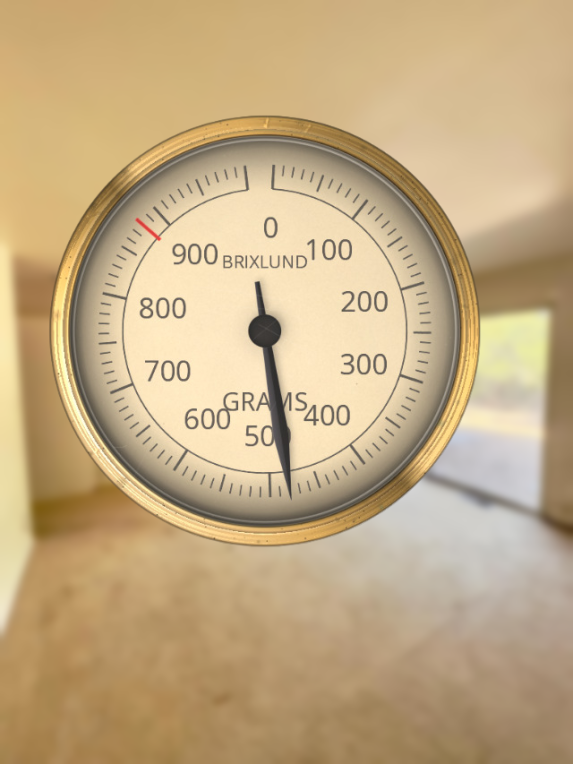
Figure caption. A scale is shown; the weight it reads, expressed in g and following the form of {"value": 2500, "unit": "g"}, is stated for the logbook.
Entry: {"value": 480, "unit": "g"}
